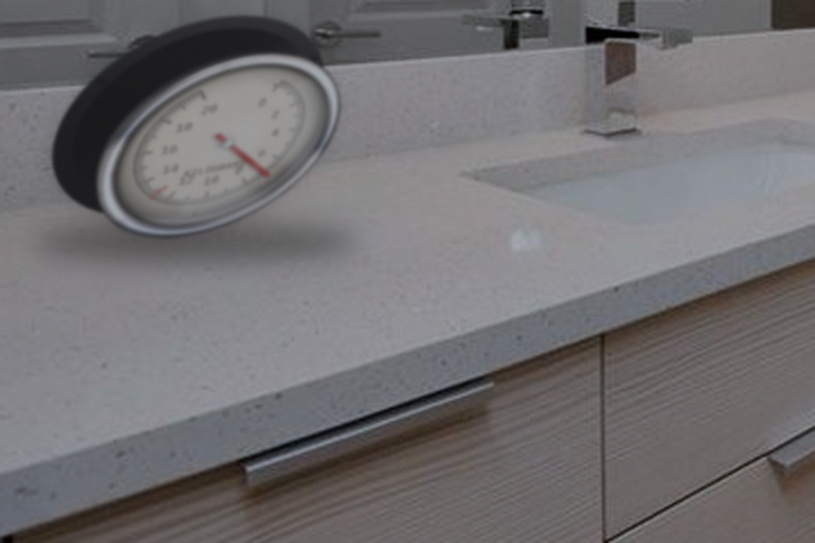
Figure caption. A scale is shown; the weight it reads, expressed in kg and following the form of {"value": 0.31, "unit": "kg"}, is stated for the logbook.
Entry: {"value": 7, "unit": "kg"}
